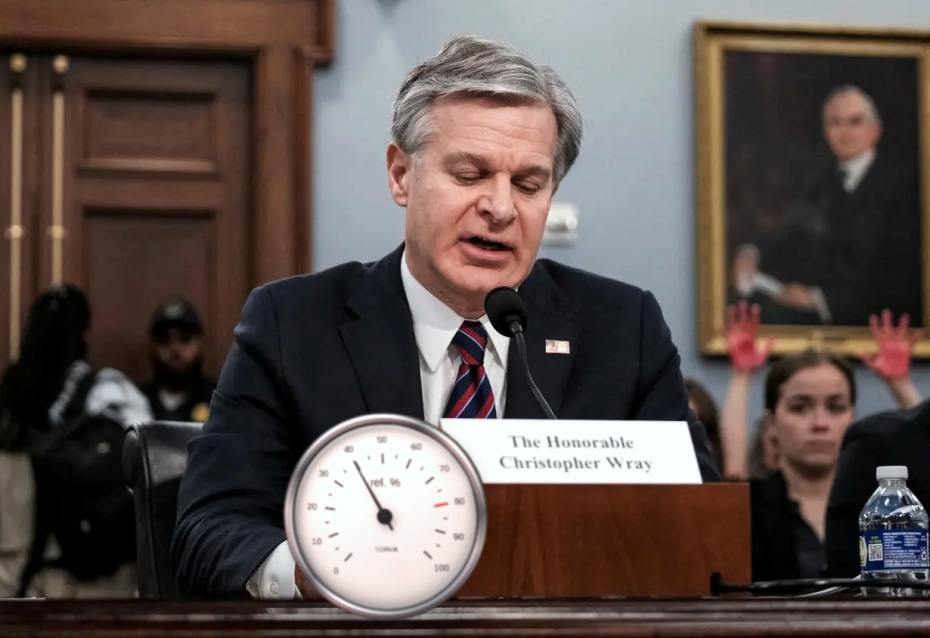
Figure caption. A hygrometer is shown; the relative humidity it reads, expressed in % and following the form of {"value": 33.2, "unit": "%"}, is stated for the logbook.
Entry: {"value": 40, "unit": "%"}
